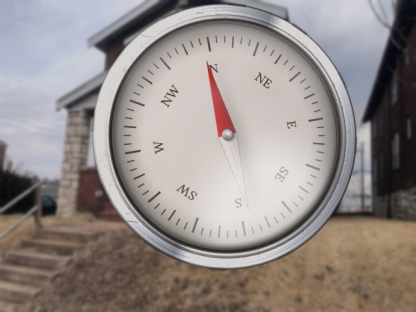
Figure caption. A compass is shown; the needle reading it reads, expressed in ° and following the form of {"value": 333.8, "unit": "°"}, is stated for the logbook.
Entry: {"value": 355, "unit": "°"}
